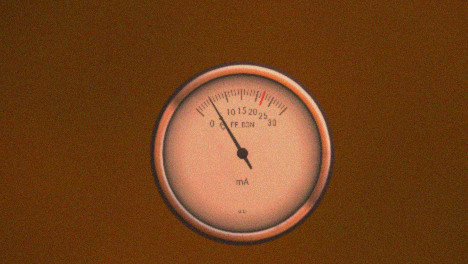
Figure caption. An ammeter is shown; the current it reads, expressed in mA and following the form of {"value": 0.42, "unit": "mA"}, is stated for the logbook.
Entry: {"value": 5, "unit": "mA"}
